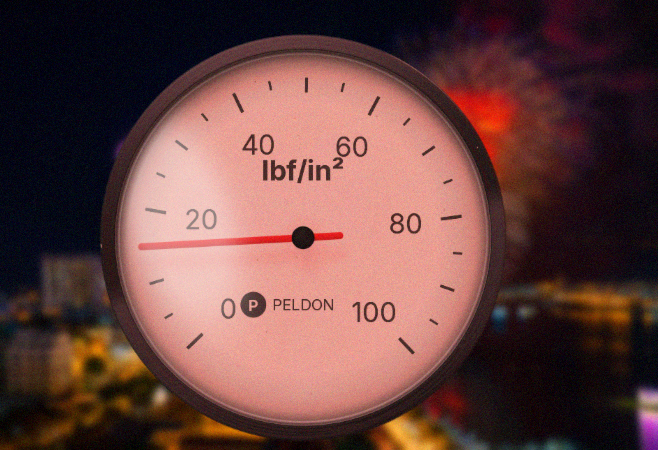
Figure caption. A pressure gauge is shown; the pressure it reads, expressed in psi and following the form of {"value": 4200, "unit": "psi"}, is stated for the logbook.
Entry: {"value": 15, "unit": "psi"}
